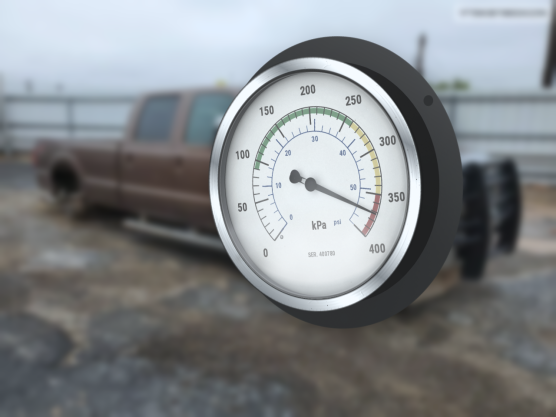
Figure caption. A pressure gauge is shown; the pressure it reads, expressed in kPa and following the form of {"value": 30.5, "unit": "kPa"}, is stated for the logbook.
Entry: {"value": 370, "unit": "kPa"}
